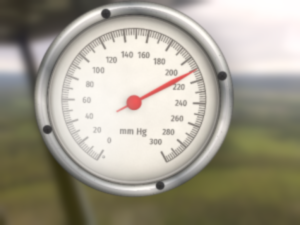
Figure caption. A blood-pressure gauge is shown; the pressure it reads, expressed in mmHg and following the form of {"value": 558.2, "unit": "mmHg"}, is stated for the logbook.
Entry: {"value": 210, "unit": "mmHg"}
